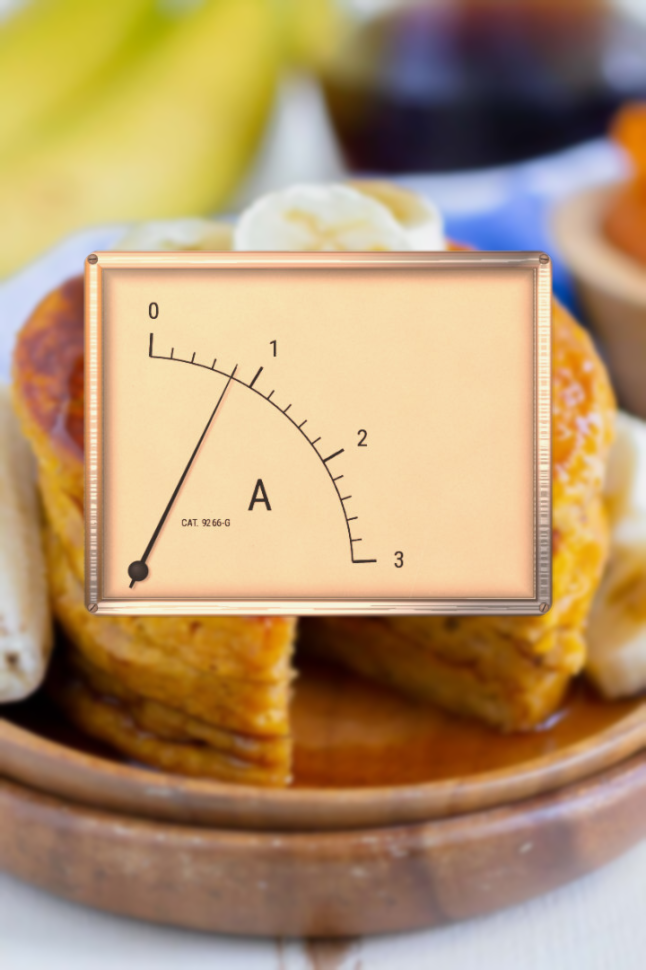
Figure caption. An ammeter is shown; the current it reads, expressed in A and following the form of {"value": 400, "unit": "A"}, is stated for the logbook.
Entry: {"value": 0.8, "unit": "A"}
